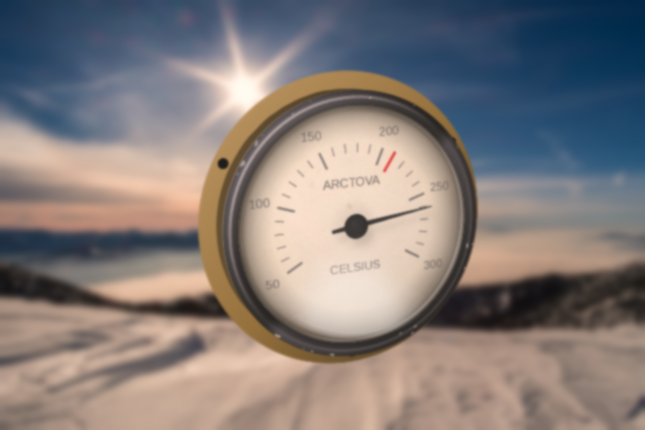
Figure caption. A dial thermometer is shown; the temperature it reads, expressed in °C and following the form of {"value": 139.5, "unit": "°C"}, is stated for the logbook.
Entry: {"value": 260, "unit": "°C"}
